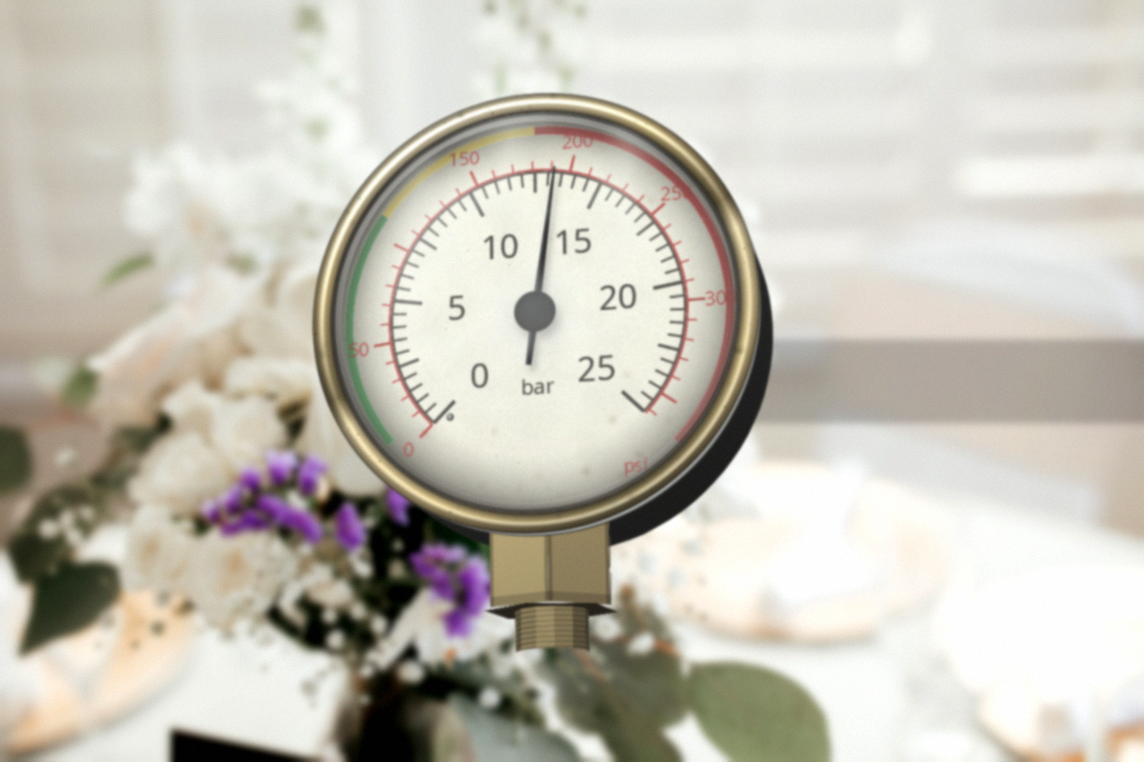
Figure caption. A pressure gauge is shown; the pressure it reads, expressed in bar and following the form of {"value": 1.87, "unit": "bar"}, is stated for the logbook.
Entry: {"value": 13.25, "unit": "bar"}
